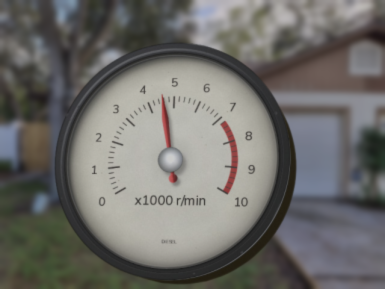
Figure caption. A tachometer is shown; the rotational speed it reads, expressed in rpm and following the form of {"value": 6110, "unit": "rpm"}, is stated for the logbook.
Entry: {"value": 4600, "unit": "rpm"}
